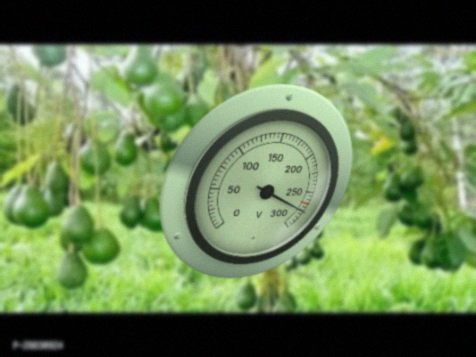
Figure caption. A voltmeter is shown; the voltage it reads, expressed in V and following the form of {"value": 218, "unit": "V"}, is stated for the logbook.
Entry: {"value": 275, "unit": "V"}
